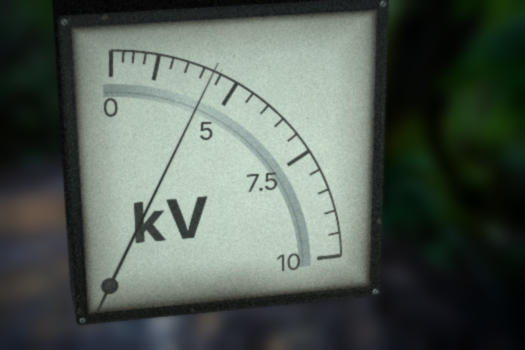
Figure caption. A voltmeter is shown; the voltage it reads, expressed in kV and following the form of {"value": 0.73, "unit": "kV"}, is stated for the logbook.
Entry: {"value": 4.25, "unit": "kV"}
